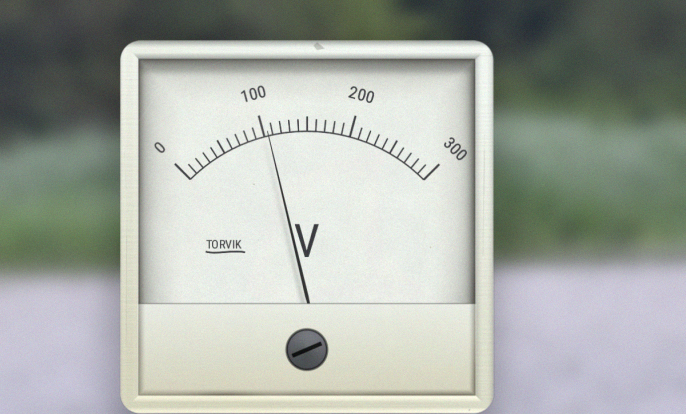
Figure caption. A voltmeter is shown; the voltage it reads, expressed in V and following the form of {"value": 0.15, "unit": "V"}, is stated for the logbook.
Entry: {"value": 105, "unit": "V"}
